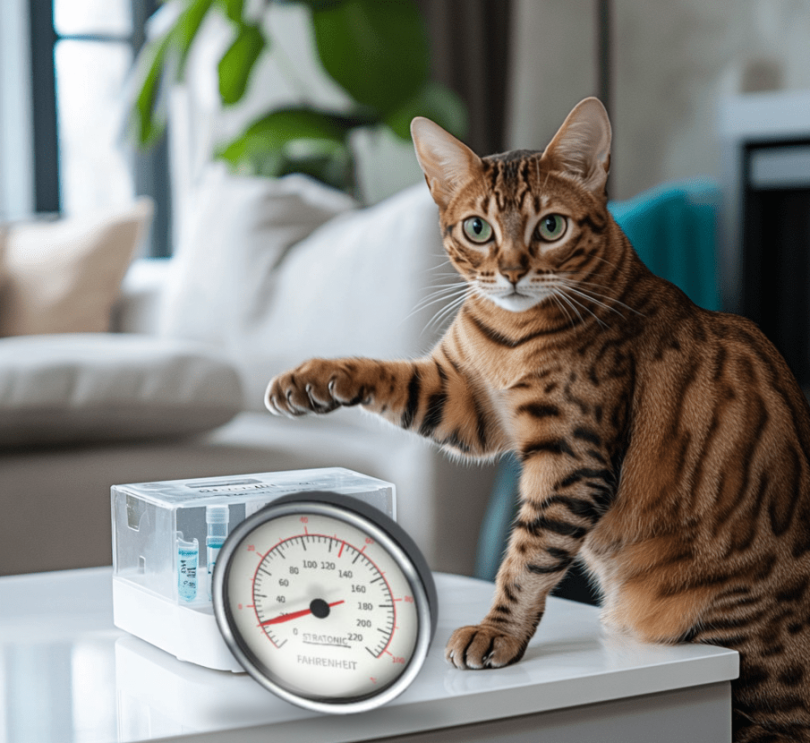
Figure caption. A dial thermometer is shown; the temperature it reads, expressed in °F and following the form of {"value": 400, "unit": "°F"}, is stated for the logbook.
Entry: {"value": 20, "unit": "°F"}
